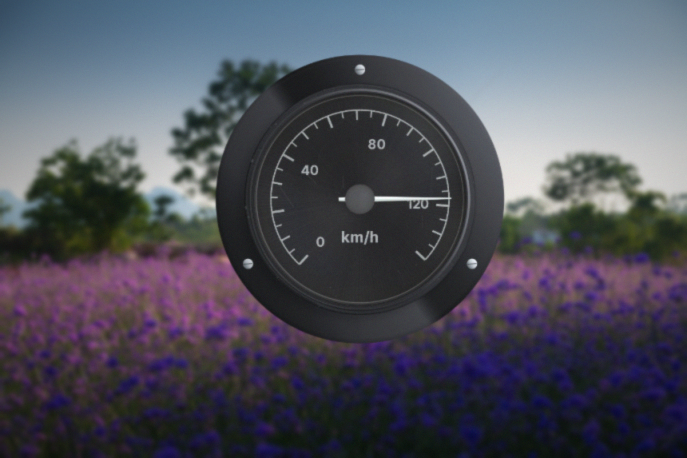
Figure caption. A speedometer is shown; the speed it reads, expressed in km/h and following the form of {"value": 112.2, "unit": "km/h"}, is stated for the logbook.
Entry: {"value": 117.5, "unit": "km/h"}
